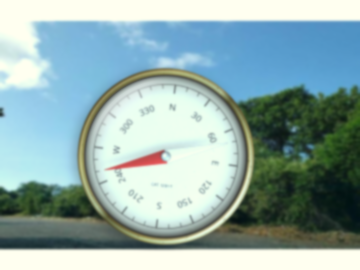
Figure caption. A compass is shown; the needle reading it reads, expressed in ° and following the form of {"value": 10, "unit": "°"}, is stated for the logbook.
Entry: {"value": 250, "unit": "°"}
